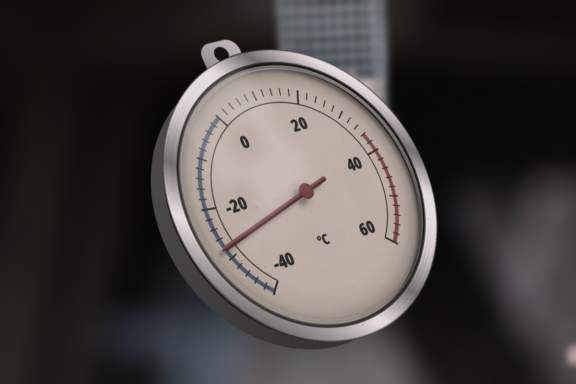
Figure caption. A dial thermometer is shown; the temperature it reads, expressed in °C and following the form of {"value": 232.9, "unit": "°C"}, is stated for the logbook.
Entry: {"value": -28, "unit": "°C"}
